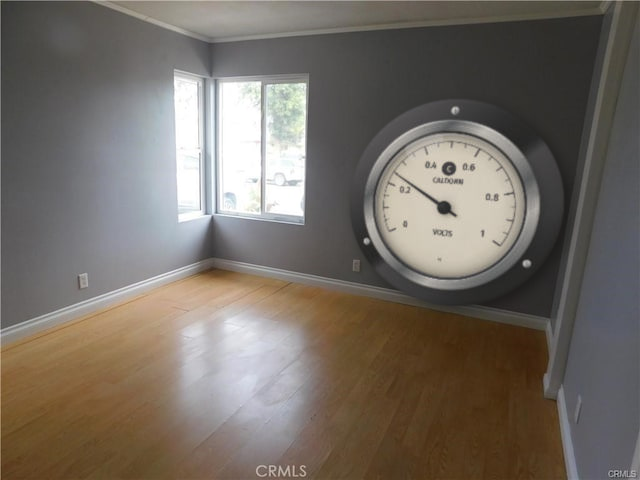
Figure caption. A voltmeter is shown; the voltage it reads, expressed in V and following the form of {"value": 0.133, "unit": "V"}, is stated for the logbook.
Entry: {"value": 0.25, "unit": "V"}
